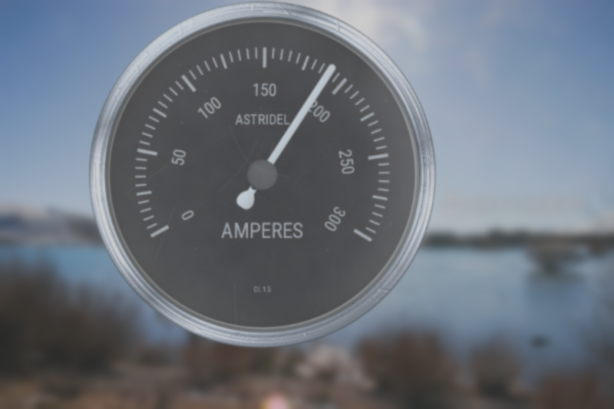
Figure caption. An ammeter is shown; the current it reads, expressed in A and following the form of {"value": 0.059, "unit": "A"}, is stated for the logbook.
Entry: {"value": 190, "unit": "A"}
